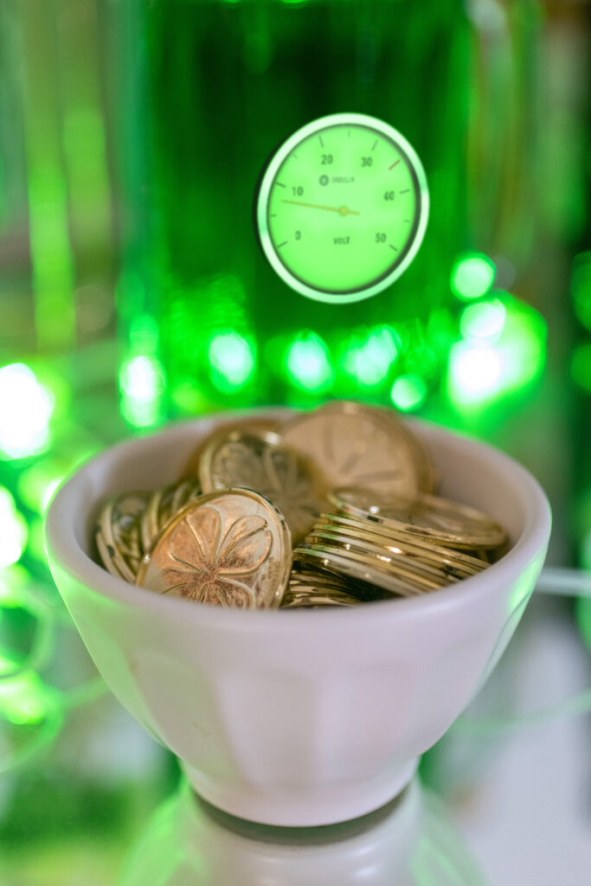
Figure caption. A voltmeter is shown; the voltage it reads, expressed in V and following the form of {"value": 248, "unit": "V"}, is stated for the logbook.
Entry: {"value": 7.5, "unit": "V"}
